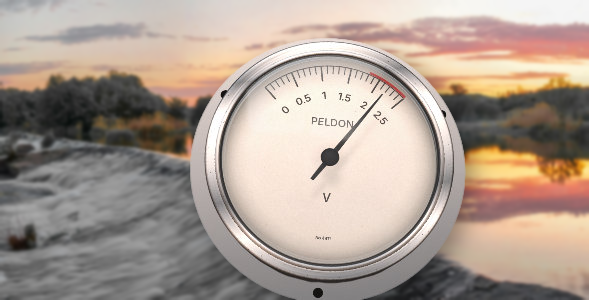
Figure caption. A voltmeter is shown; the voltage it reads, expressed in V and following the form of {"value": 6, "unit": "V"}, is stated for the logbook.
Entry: {"value": 2.2, "unit": "V"}
